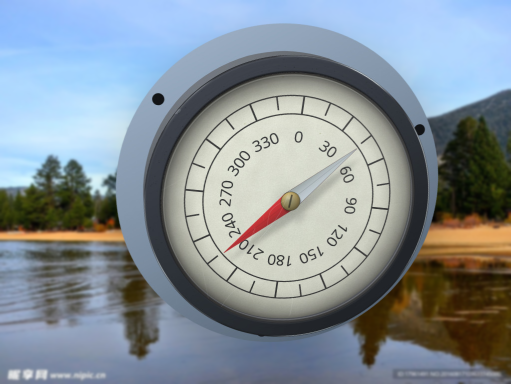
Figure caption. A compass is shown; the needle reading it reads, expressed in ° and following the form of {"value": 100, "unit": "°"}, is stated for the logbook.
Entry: {"value": 225, "unit": "°"}
